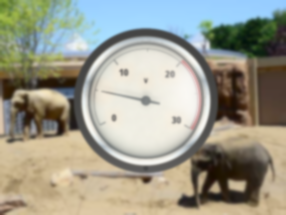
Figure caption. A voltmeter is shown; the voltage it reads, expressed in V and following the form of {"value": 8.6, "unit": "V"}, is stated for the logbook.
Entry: {"value": 5, "unit": "V"}
